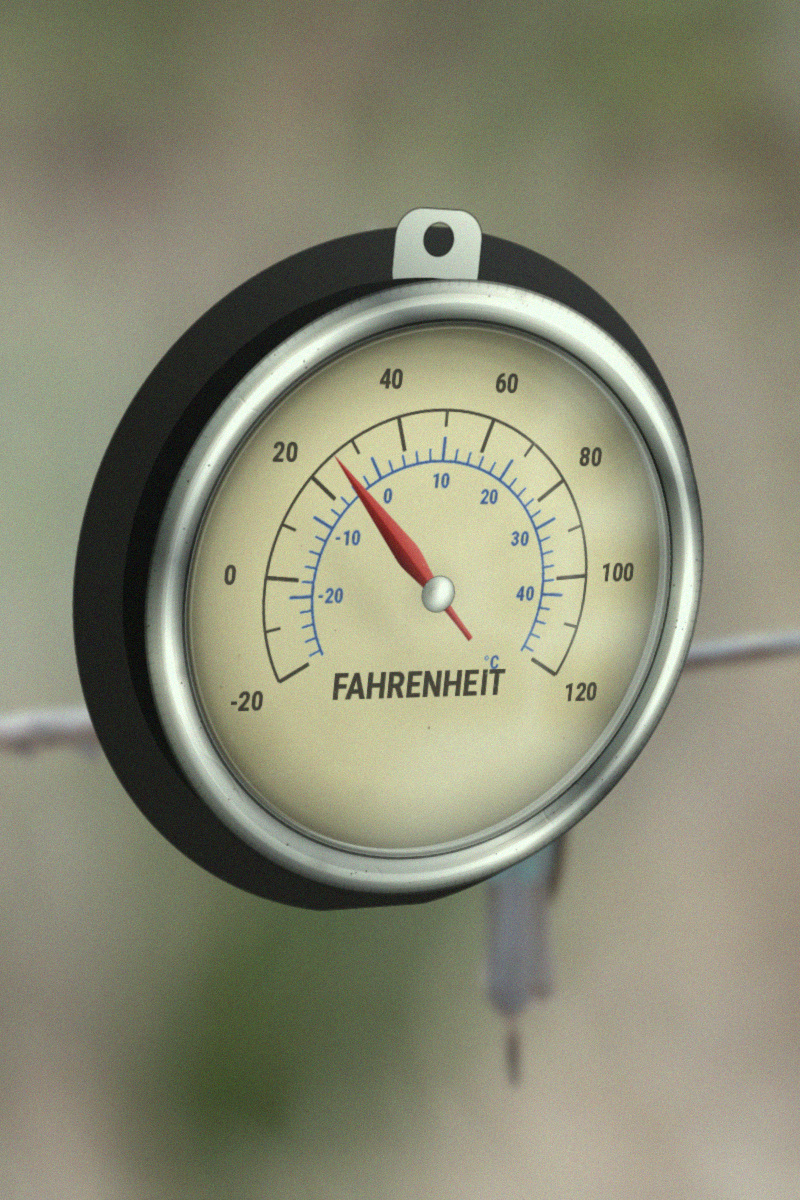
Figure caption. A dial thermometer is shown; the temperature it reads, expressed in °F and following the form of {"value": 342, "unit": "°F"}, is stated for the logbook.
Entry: {"value": 25, "unit": "°F"}
